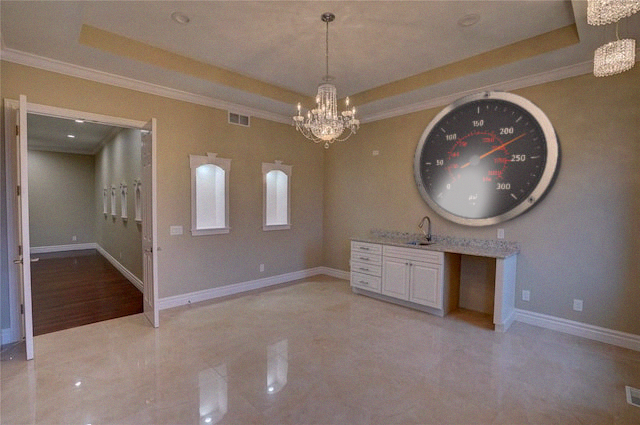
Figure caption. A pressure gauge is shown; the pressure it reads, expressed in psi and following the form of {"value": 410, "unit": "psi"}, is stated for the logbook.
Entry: {"value": 220, "unit": "psi"}
